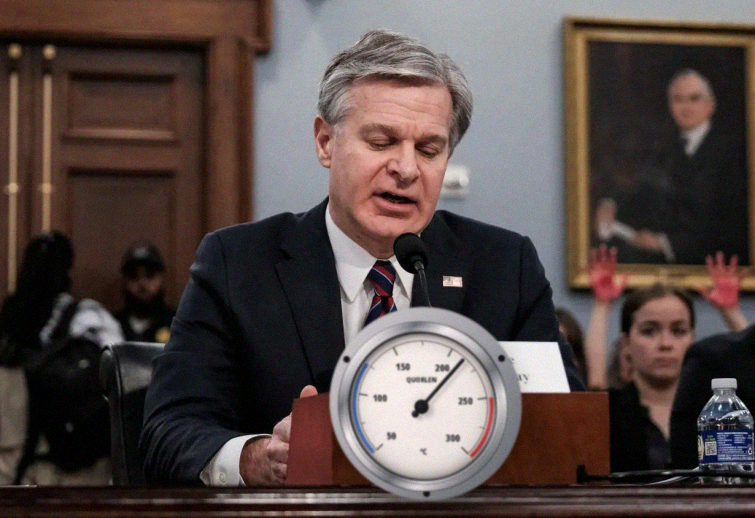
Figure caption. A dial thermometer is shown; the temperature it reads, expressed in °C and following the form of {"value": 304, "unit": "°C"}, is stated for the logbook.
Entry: {"value": 212.5, "unit": "°C"}
